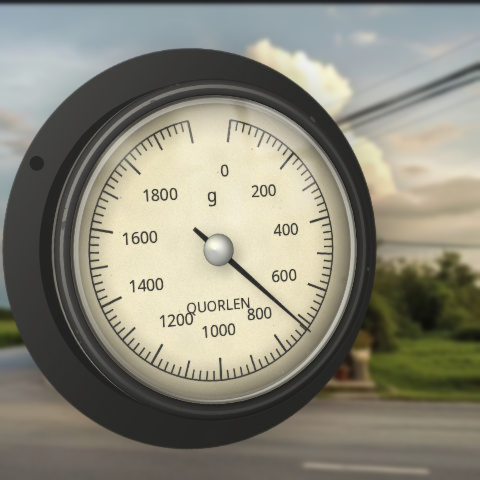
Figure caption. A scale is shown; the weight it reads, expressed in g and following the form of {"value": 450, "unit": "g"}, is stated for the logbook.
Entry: {"value": 720, "unit": "g"}
